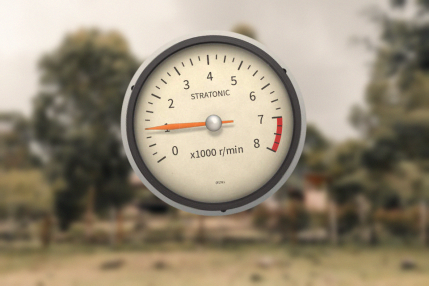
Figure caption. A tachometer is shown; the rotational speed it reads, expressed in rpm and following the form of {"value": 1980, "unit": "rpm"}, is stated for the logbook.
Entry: {"value": 1000, "unit": "rpm"}
